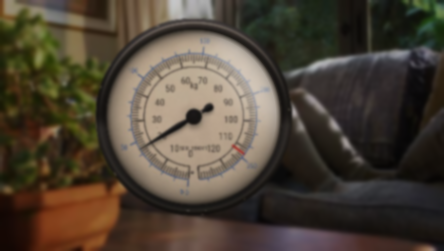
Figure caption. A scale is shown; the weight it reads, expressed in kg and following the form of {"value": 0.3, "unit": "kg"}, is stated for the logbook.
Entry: {"value": 20, "unit": "kg"}
